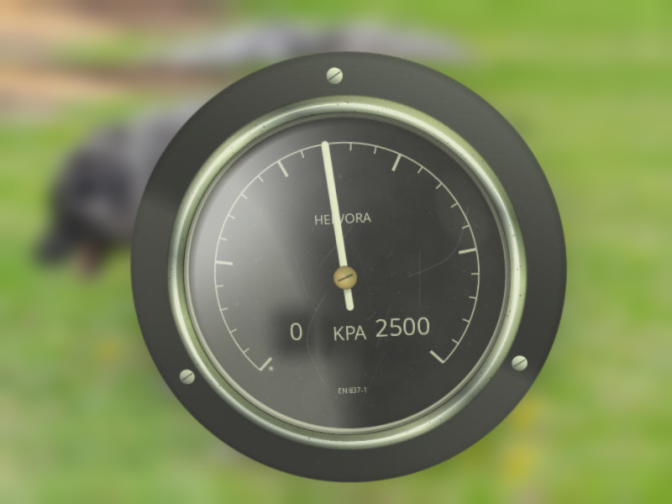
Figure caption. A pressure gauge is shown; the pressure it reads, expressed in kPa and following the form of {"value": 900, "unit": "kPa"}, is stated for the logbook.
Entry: {"value": 1200, "unit": "kPa"}
